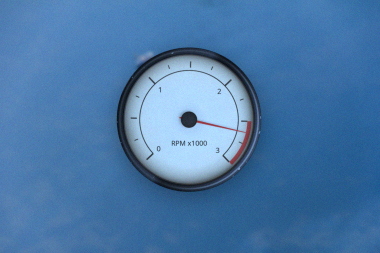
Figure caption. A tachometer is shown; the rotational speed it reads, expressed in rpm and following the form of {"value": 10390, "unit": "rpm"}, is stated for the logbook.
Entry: {"value": 2625, "unit": "rpm"}
